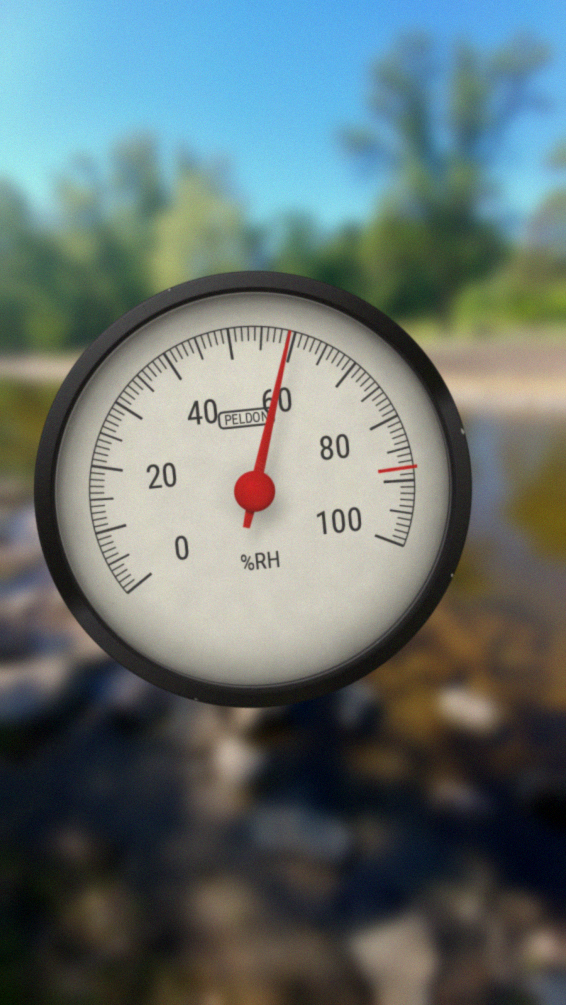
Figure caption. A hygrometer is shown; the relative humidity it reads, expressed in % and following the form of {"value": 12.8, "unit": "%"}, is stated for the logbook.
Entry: {"value": 59, "unit": "%"}
